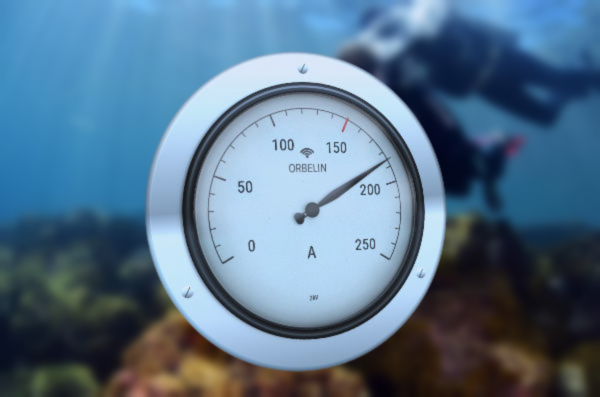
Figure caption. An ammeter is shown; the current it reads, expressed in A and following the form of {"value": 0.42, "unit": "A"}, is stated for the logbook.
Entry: {"value": 185, "unit": "A"}
